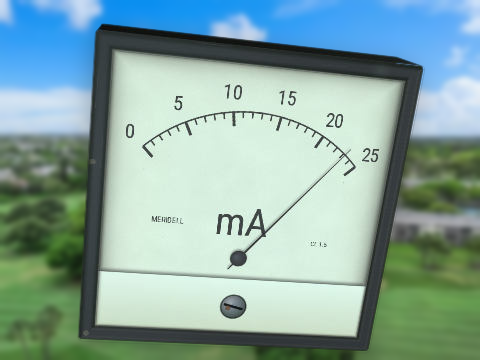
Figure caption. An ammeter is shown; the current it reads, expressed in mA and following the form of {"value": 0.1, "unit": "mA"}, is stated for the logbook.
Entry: {"value": 23, "unit": "mA"}
